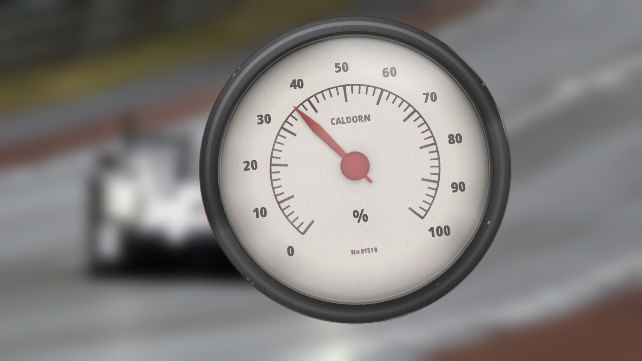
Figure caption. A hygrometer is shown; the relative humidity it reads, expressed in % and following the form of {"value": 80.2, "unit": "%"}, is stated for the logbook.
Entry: {"value": 36, "unit": "%"}
